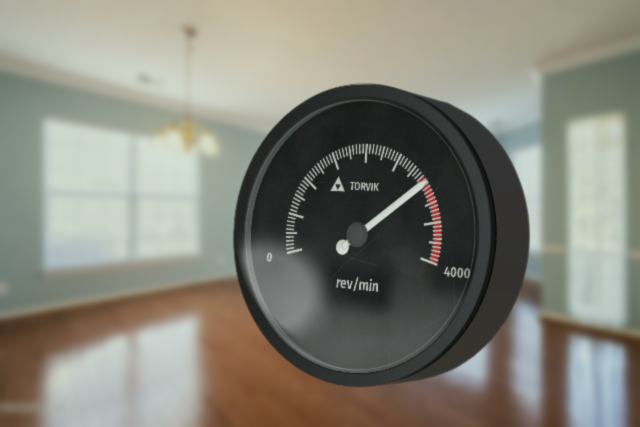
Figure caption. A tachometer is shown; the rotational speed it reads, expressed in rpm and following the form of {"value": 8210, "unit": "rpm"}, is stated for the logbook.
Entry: {"value": 3000, "unit": "rpm"}
